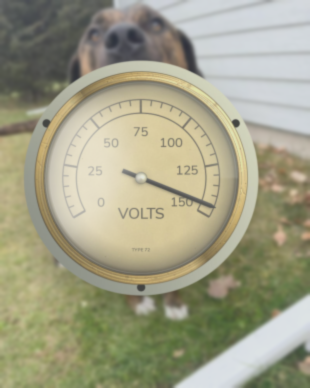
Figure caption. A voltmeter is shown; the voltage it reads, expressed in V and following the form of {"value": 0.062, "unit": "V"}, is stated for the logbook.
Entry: {"value": 145, "unit": "V"}
